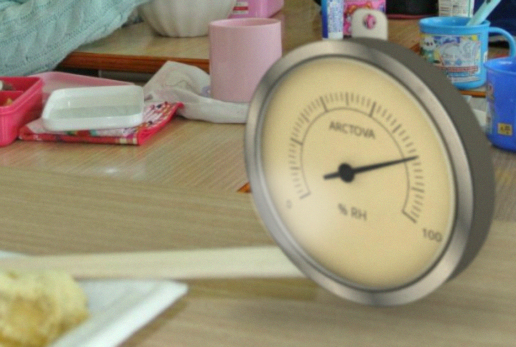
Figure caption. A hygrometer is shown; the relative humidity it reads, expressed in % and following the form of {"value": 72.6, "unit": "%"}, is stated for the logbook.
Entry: {"value": 80, "unit": "%"}
